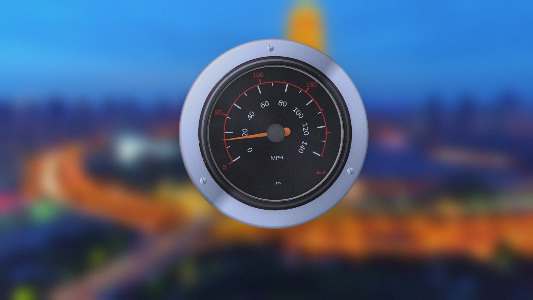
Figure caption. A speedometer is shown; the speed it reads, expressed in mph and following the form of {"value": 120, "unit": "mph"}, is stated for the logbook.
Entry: {"value": 15, "unit": "mph"}
